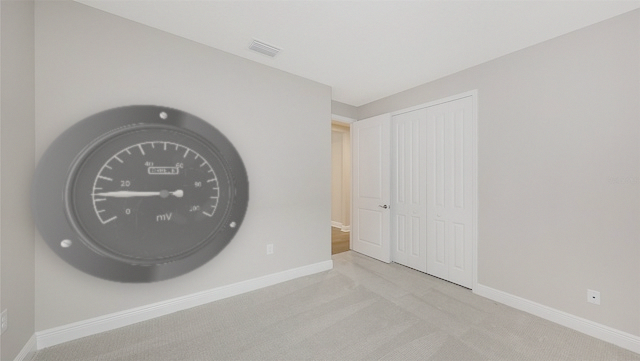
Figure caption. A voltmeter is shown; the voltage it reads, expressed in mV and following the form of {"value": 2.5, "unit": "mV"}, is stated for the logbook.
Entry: {"value": 12.5, "unit": "mV"}
